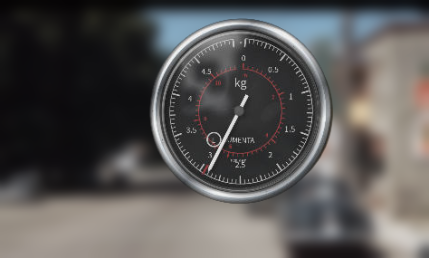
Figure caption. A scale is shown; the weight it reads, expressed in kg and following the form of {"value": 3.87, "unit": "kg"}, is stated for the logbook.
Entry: {"value": 2.9, "unit": "kg"}
